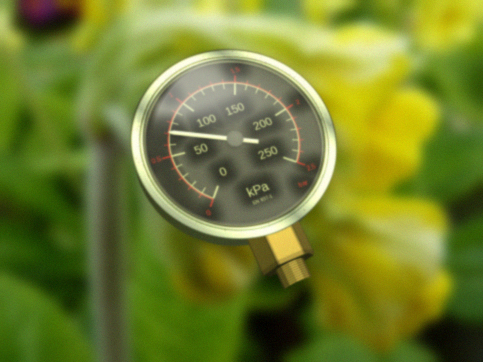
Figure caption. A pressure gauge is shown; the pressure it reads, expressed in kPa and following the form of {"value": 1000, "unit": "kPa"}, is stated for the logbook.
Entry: {"value": 70, "unit": "kPa"}
